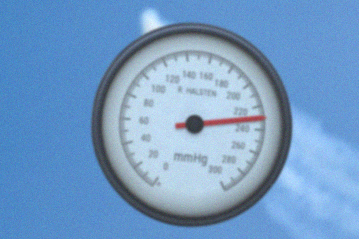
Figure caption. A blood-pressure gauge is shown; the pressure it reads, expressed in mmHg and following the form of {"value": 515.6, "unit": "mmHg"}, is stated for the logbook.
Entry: {"value": 230, "unit": "mmHg"}
